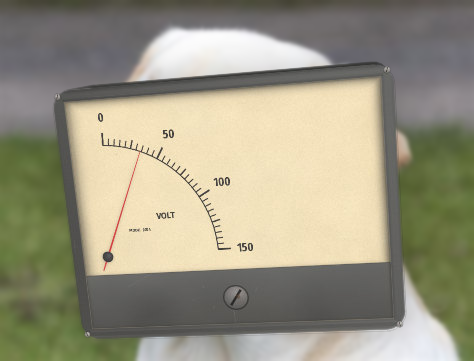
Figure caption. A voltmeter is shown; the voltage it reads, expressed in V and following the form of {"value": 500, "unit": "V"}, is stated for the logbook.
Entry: {"value": 35, "unit": "V"}
